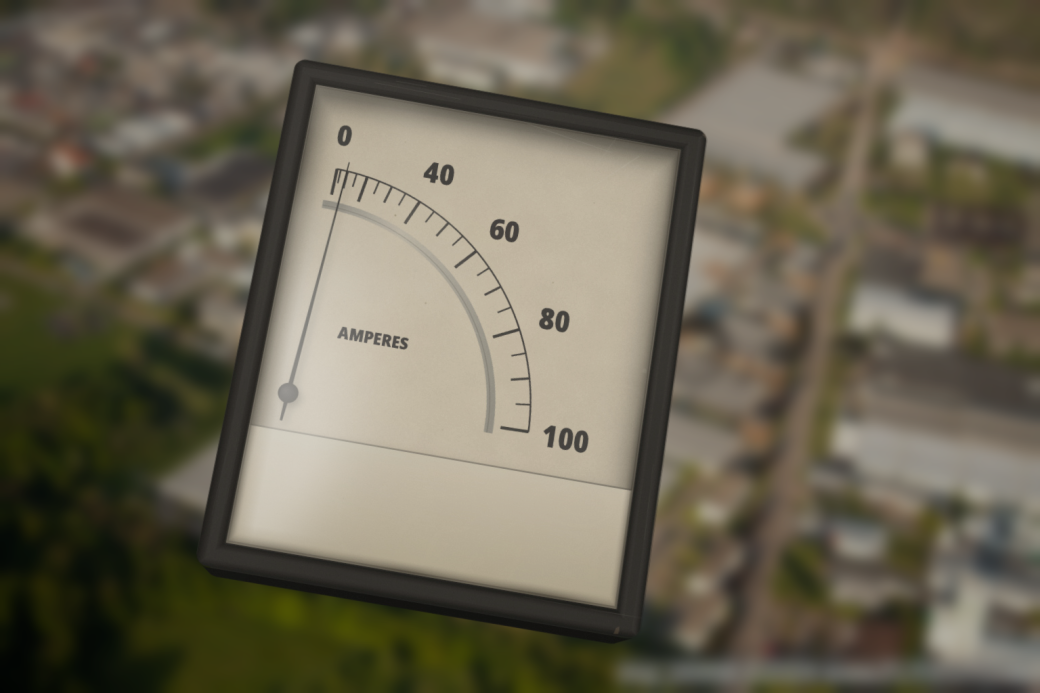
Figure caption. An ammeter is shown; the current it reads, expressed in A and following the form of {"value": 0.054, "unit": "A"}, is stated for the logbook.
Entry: {"value": 10, "unit": "A"}
